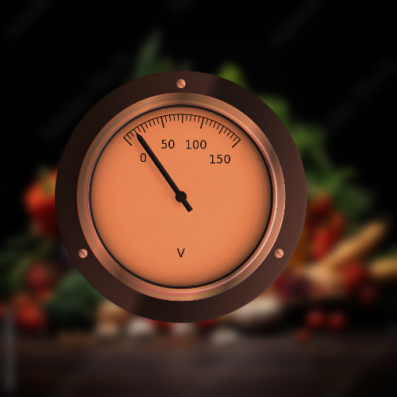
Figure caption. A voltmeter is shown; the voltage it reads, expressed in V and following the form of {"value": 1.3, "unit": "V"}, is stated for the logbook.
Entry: {"value": 15, "unit": "V"}
